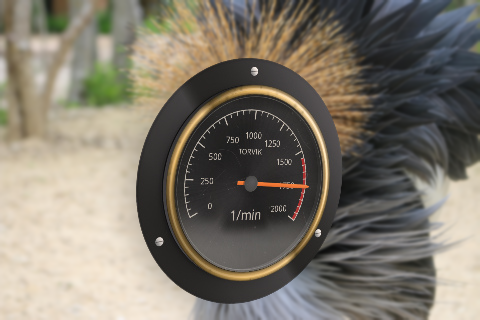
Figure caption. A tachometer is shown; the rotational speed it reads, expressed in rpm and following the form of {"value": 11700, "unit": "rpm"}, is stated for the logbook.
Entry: {"value": 1750, "unit": "rpm"}
